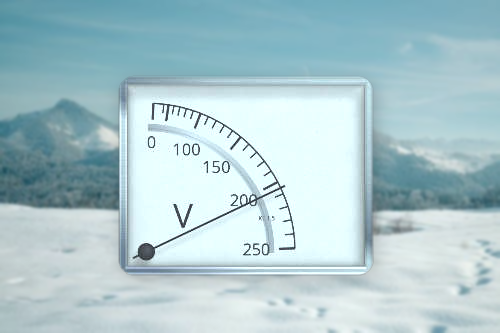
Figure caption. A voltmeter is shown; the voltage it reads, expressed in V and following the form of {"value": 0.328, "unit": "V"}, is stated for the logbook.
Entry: {"value": 205, "unit": "V"}
